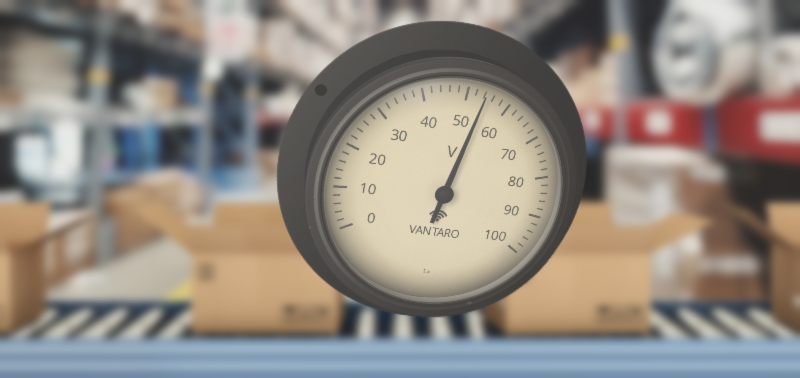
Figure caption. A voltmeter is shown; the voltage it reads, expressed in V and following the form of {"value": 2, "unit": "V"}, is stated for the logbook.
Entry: {"value": 54, "unit": "V"}
